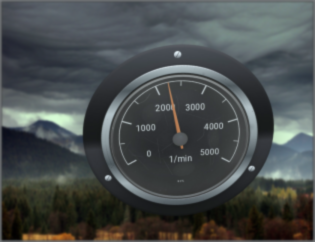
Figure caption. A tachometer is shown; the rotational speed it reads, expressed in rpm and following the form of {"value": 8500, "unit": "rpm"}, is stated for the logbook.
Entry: {"value": 2250, "unit": "rpm"}
